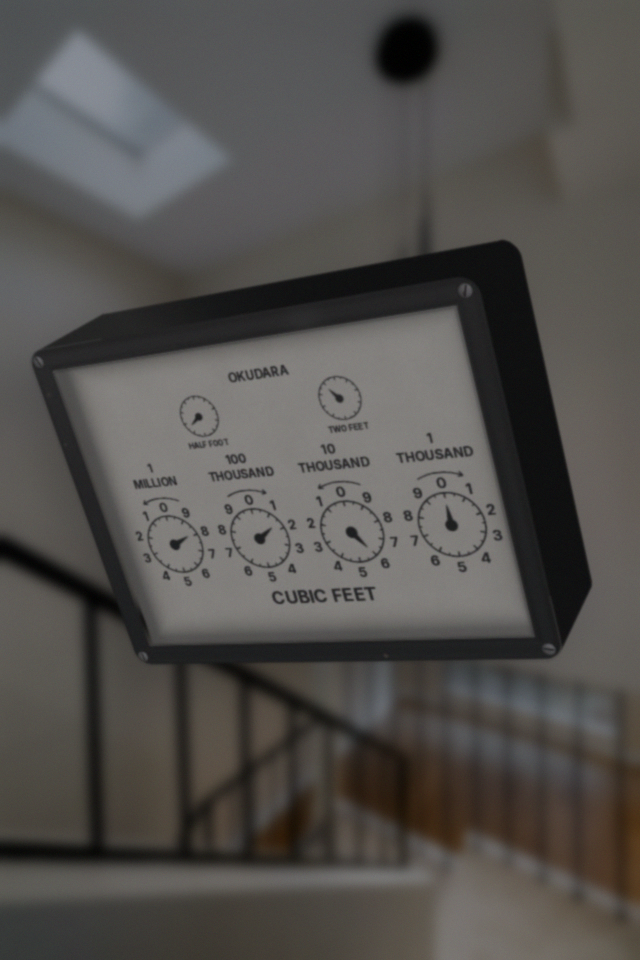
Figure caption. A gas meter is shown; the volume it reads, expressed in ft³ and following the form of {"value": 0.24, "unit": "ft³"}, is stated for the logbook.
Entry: {"value": 816000, "unit": "ft³"}
